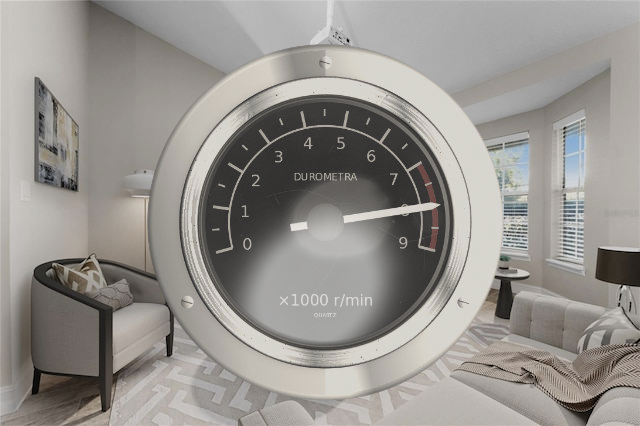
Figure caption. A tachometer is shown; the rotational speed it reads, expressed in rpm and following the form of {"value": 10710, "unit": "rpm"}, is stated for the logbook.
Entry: {"value": 8000, "unit": "rpm"}
